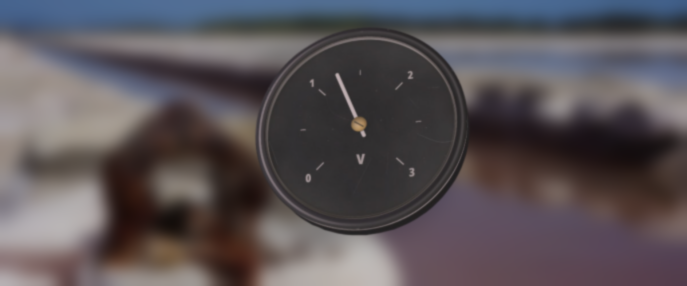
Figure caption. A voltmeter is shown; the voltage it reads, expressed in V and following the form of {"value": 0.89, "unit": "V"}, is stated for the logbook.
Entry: {"value": 1.25, "unit": "V"}
